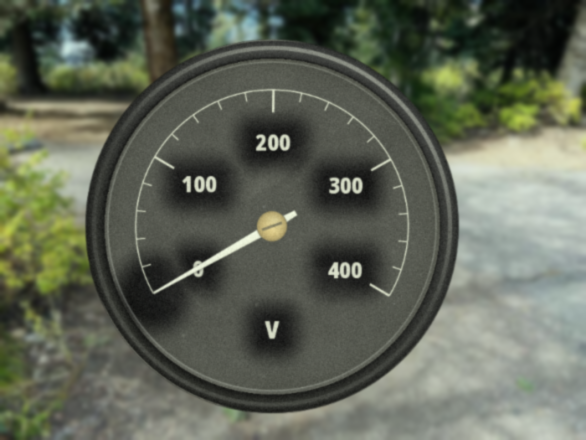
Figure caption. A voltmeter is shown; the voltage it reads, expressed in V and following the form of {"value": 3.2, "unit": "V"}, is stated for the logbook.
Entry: {"value": 0, "unit": "V"}
